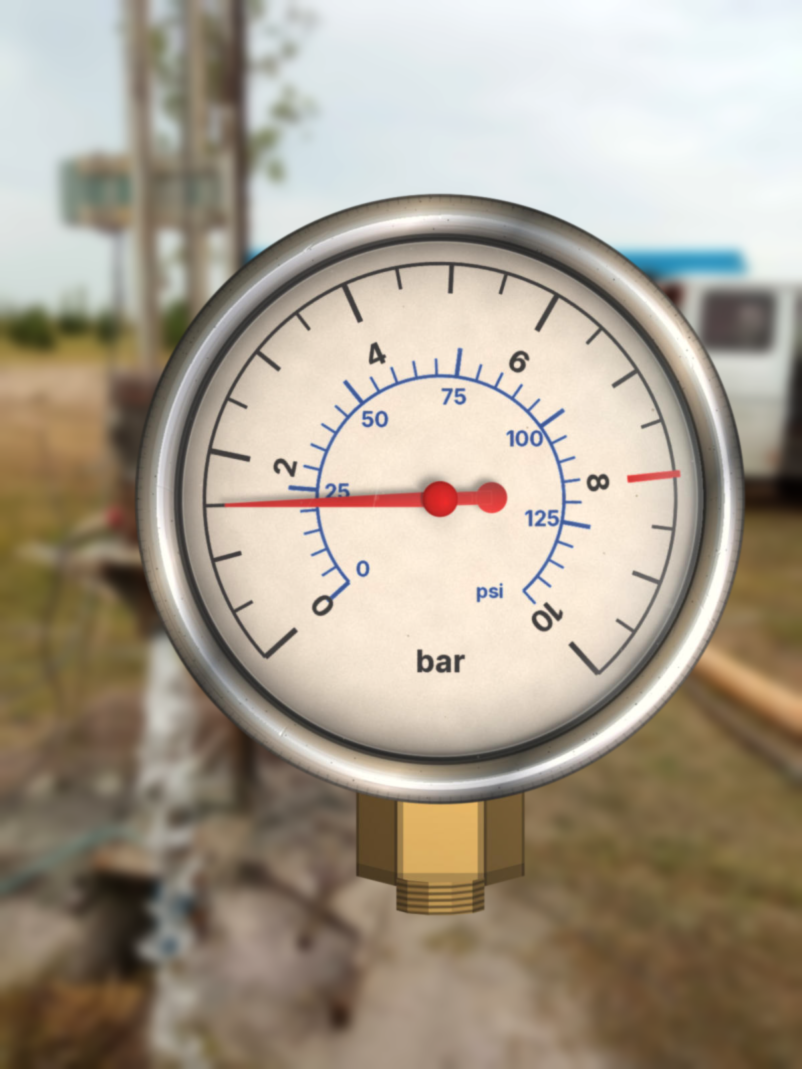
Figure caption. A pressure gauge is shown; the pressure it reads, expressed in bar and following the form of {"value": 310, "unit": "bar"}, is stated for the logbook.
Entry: {"value": 1.5, "unit": "bar"}
